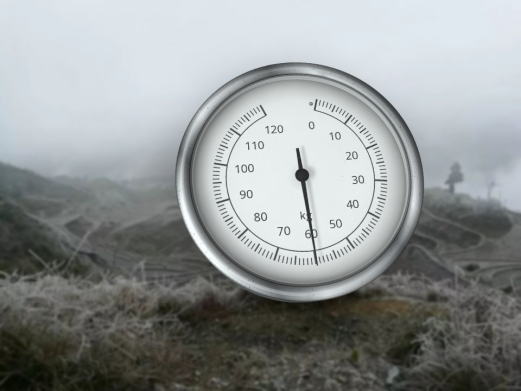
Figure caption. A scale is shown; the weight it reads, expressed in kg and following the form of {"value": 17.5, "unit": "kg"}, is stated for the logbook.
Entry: {"value": 60, "unit": "kg"}
